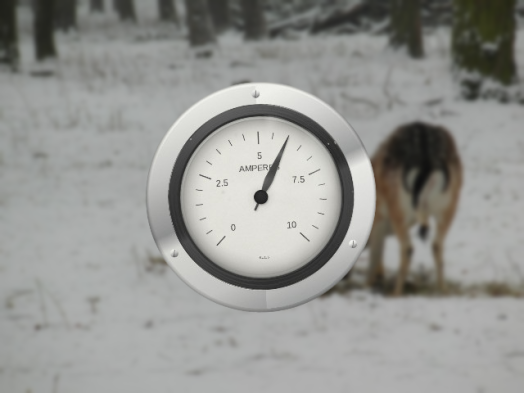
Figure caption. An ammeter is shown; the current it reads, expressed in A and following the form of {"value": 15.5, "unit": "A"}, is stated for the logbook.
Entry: {"value": 6, "unit": "A"}
